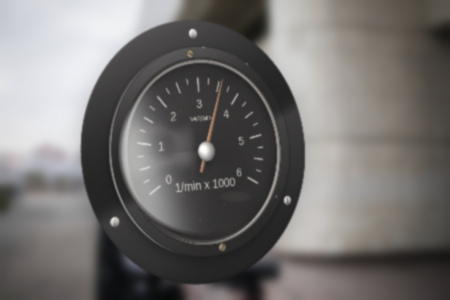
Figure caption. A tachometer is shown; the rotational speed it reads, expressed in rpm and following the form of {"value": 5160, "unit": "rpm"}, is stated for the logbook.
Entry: {"value": 3500, "unit": "rpm"}
